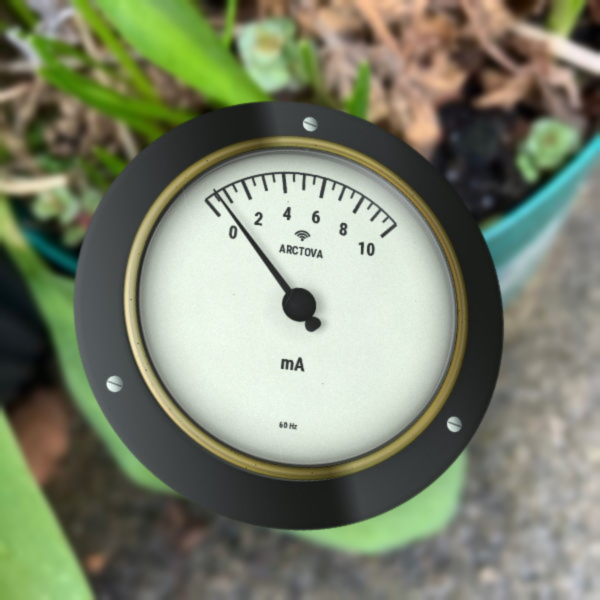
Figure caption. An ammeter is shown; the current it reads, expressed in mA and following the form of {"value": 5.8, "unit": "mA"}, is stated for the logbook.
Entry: {"value": 0.5, "unit": "mA"}
